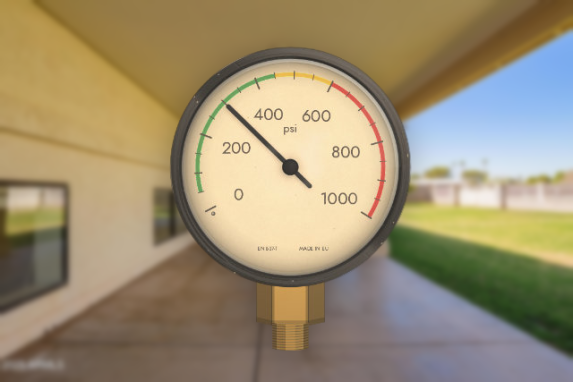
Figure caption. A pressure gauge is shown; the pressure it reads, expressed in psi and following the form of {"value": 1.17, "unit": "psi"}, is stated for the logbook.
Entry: {"value": 300, "unit": "psi"}
